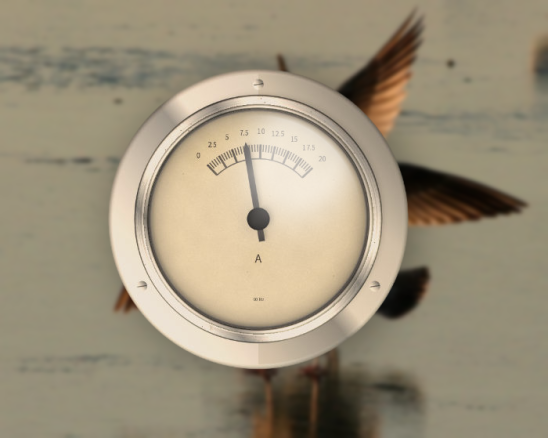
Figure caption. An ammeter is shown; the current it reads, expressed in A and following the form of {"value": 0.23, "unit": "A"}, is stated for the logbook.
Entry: {"value": 7.5, "unit": "A"}
